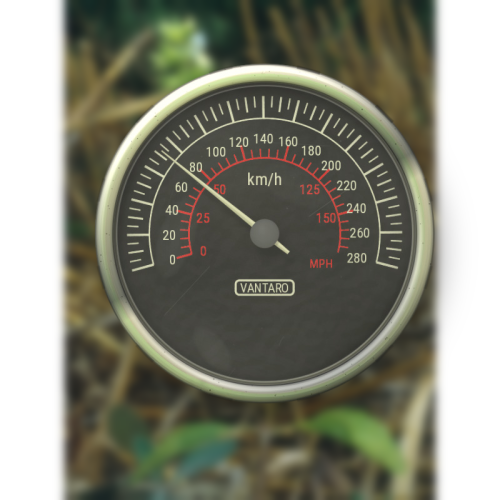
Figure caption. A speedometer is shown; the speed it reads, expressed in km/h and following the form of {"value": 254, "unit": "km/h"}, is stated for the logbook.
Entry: {"value": 72.5, "unit": "km/h"}
